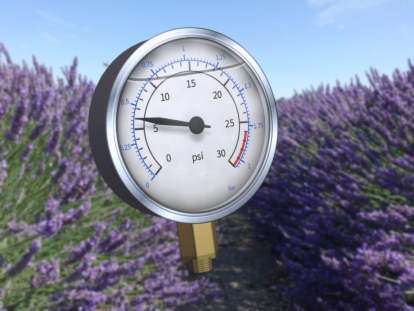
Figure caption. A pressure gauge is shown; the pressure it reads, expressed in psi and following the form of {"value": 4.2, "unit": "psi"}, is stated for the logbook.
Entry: {"value": 6, "unit": "psi"}
